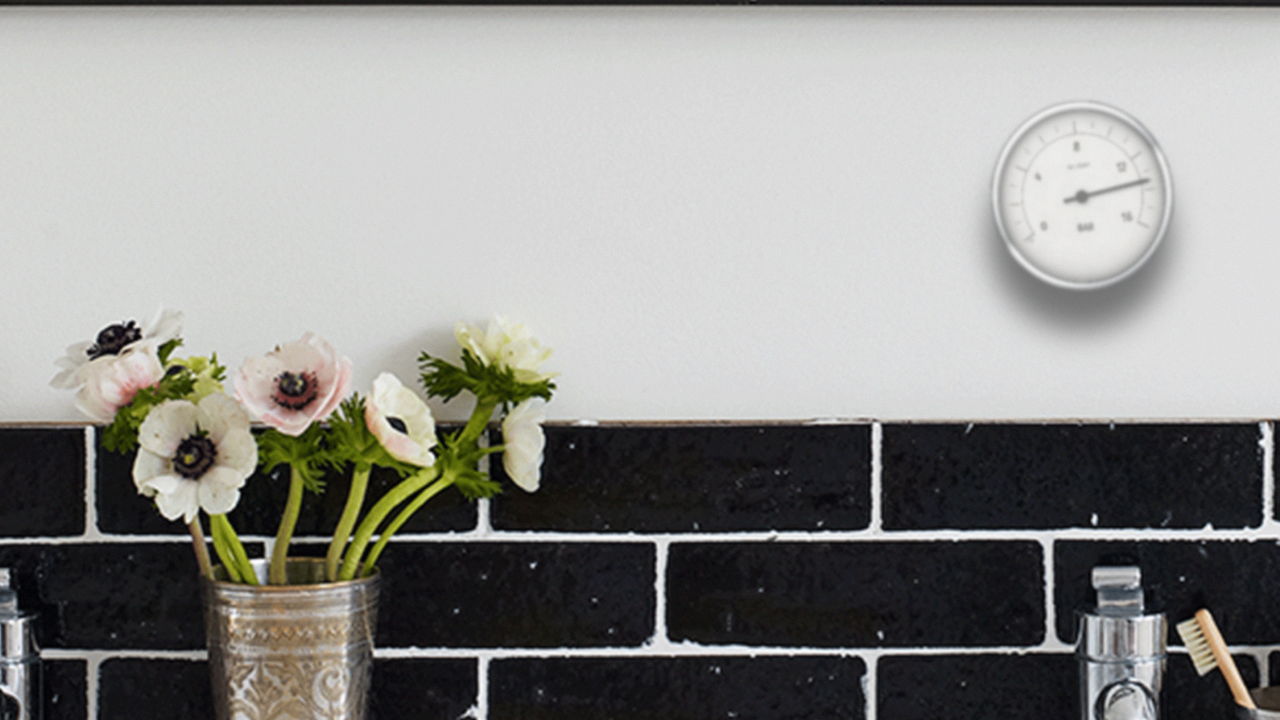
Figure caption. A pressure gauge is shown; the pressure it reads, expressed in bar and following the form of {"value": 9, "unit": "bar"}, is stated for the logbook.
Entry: {"value": 13.5, "unit": "bar"}
